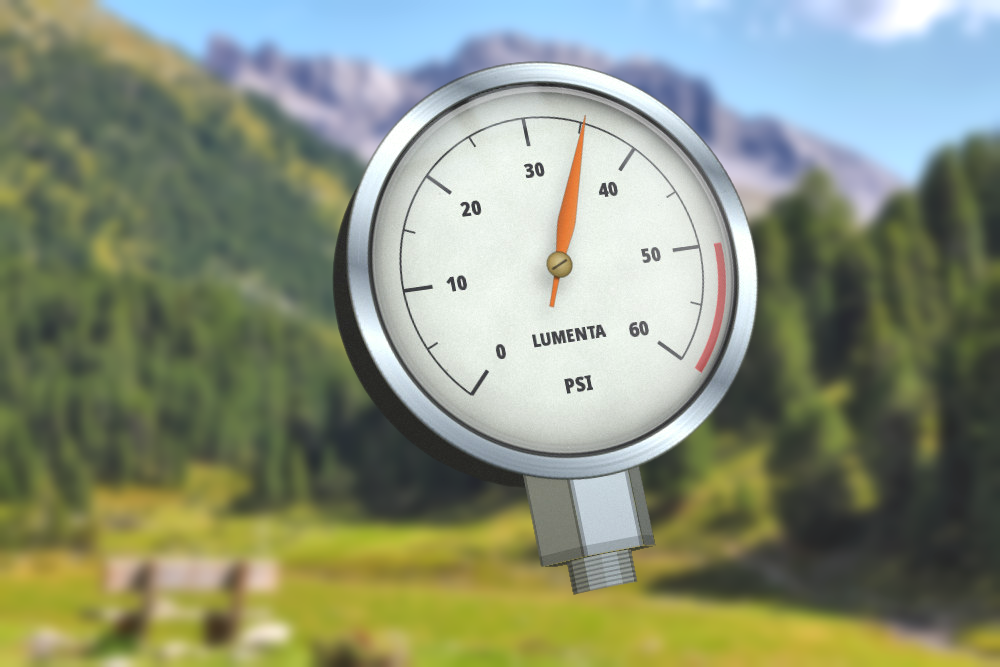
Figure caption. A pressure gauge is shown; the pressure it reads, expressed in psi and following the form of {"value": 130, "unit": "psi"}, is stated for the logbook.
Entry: {"value": 35, "unit": "psi"}
